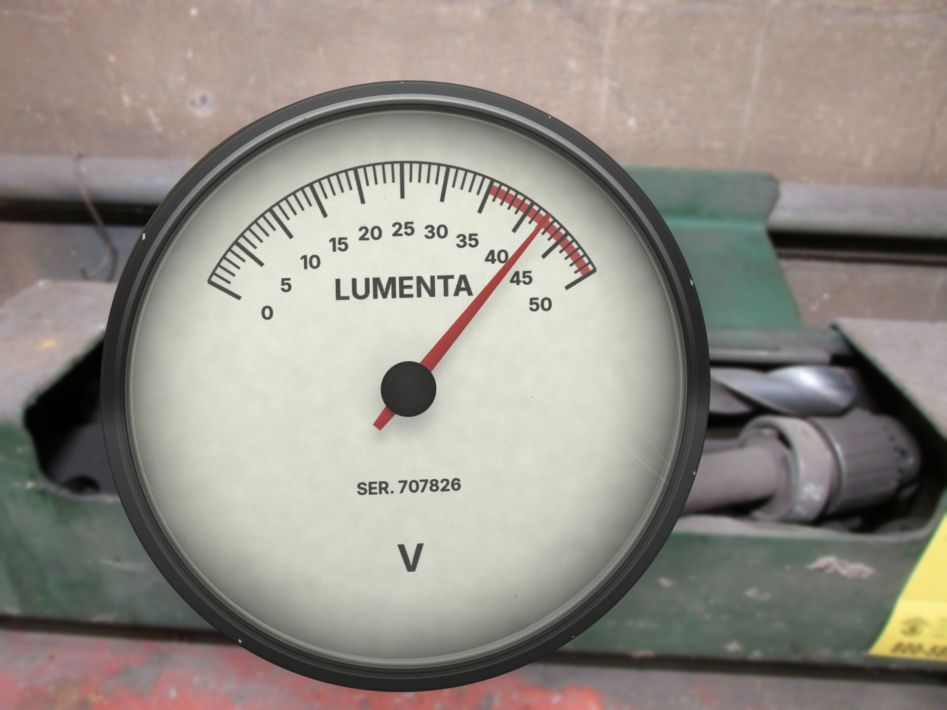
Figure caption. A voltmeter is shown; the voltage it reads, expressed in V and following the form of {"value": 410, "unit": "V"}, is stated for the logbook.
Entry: {"value": 42, "unit": "V"}
